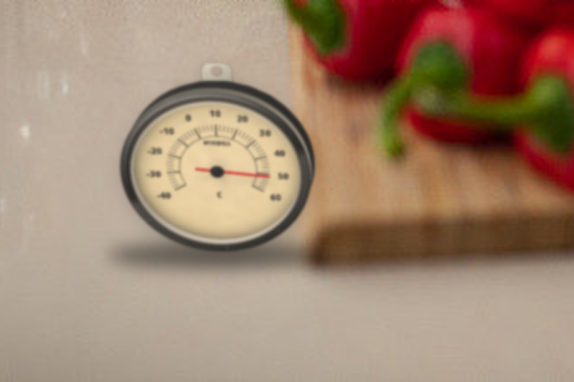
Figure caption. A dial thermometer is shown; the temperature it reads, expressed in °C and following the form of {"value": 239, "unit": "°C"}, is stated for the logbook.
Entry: {"value": 50, "unit": "°C"}
